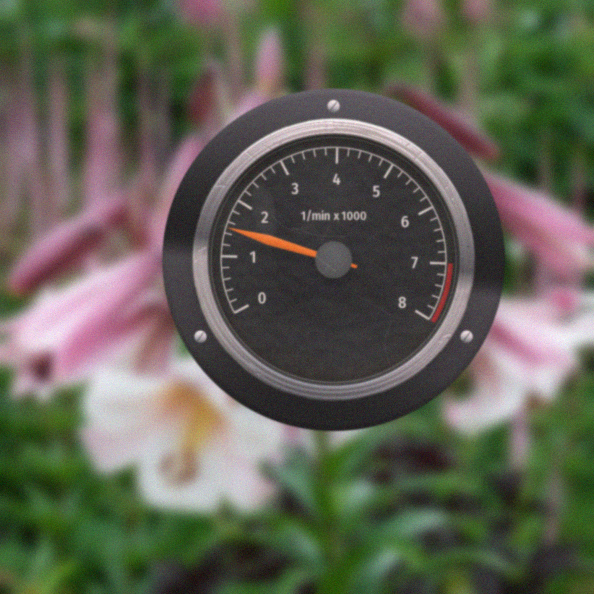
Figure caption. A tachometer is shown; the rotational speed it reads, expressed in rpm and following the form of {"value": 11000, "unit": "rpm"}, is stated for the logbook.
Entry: {"value": 1500, "unit": "rpm"}
